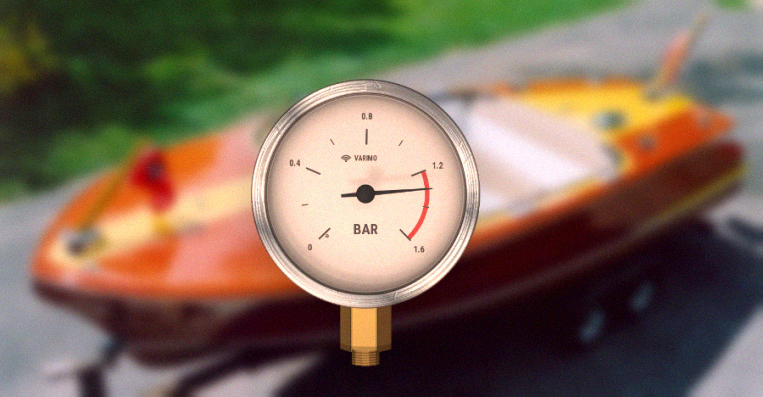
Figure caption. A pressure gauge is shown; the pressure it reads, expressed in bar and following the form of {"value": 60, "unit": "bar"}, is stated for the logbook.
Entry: {"value": 1.3, "unit": "bar"}
